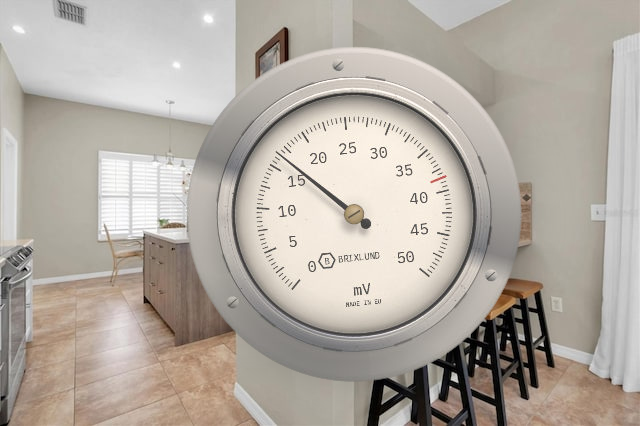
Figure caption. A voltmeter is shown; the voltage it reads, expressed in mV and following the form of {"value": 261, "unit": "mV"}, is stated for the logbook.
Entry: {"value": 16.5, "unit": "mV"}
